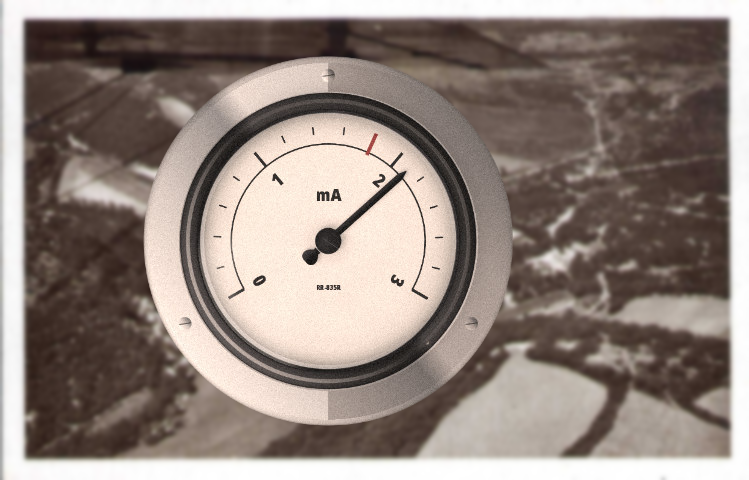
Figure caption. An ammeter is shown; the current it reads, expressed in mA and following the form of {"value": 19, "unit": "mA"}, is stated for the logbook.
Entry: {"value": 2.1, "unit": "mA"}
